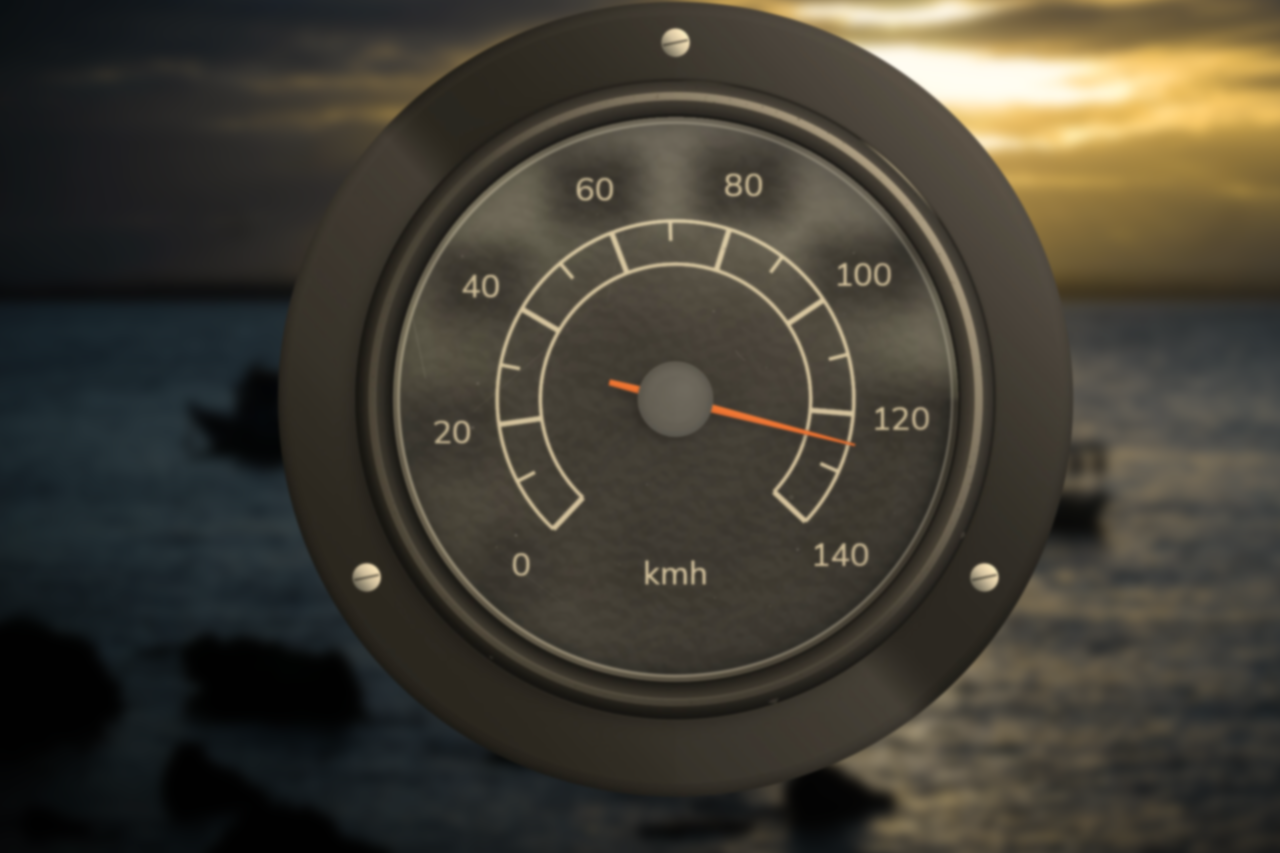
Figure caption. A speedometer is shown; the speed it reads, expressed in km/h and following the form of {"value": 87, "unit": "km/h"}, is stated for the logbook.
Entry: {"value": 125, "unit": "km/h"}
